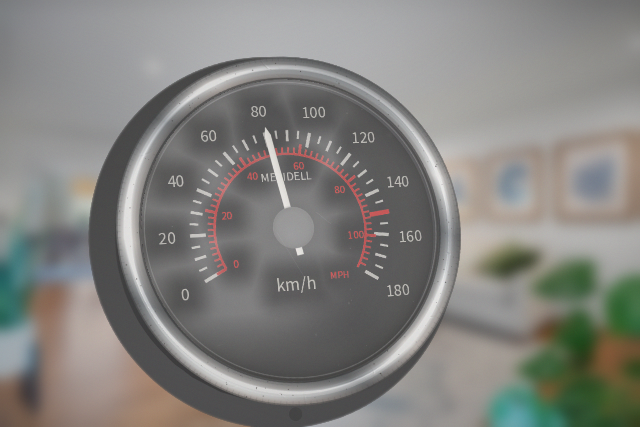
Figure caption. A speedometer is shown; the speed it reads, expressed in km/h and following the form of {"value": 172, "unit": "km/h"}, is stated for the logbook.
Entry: {"value": 80, "unit": "km/h"}
